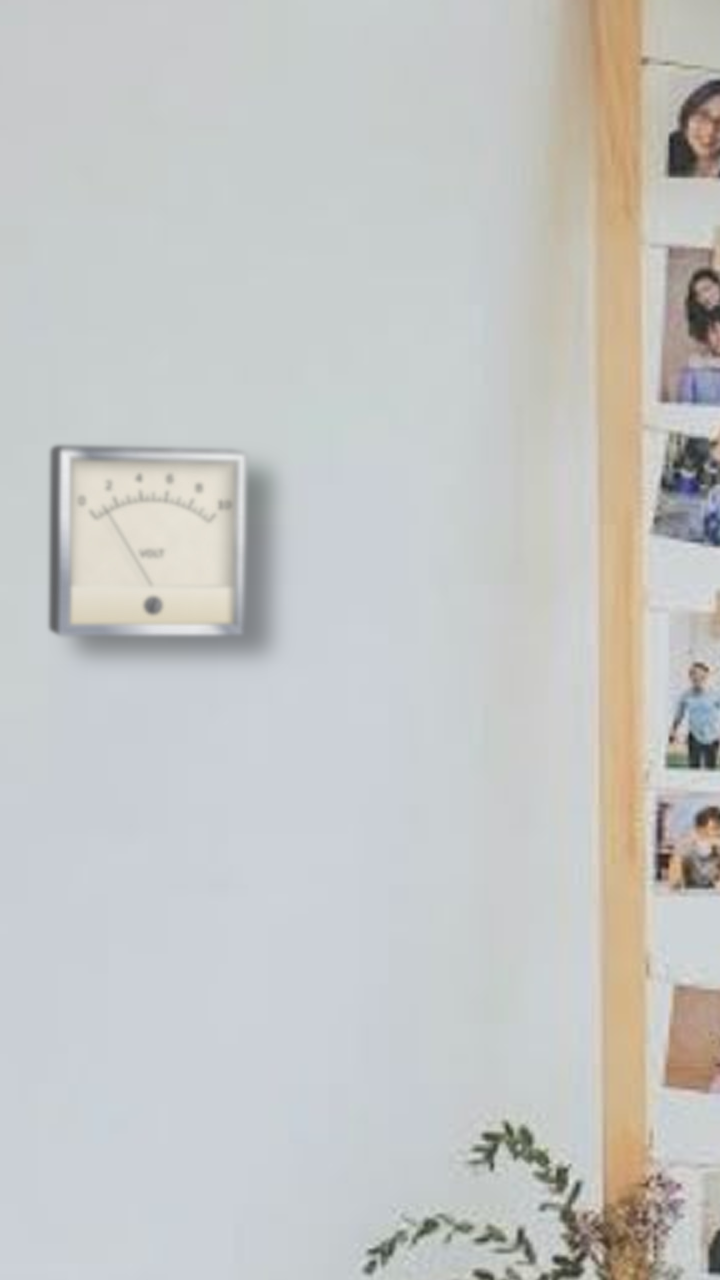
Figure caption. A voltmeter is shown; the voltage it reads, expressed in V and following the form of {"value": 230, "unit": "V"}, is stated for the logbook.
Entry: {"value": 1, "unit": "V"}
